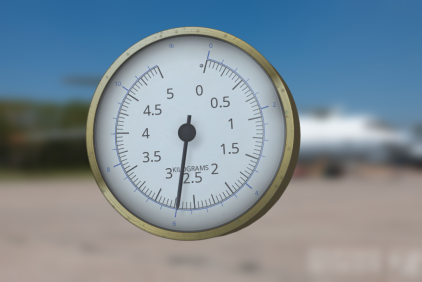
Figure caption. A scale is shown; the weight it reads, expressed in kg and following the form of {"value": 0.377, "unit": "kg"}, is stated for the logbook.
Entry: {"value": 2.7, "unit": "kg"}
